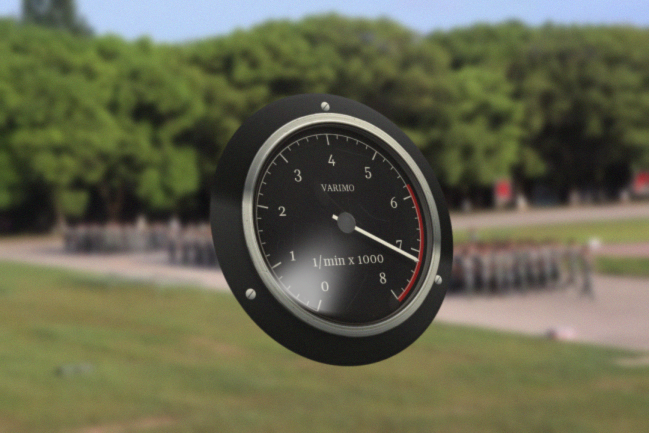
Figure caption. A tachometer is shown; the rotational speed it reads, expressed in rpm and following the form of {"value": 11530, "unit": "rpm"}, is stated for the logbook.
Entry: {"value": 7200, "unit": "rpm"}
